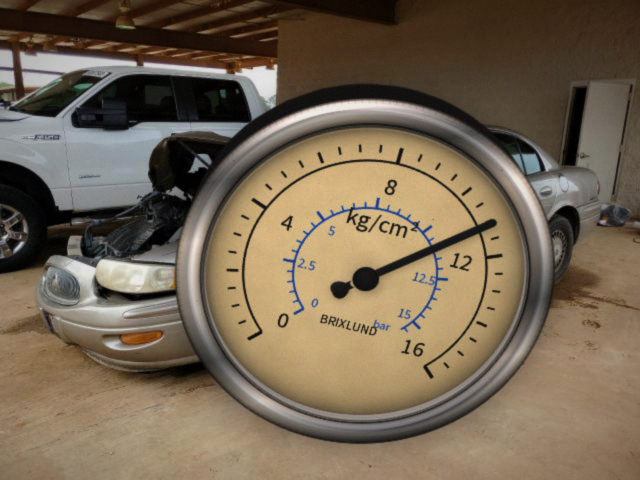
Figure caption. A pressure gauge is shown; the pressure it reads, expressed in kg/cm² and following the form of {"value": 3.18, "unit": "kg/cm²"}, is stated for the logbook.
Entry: {"value": 11, "unit": "kg/cm²"}
